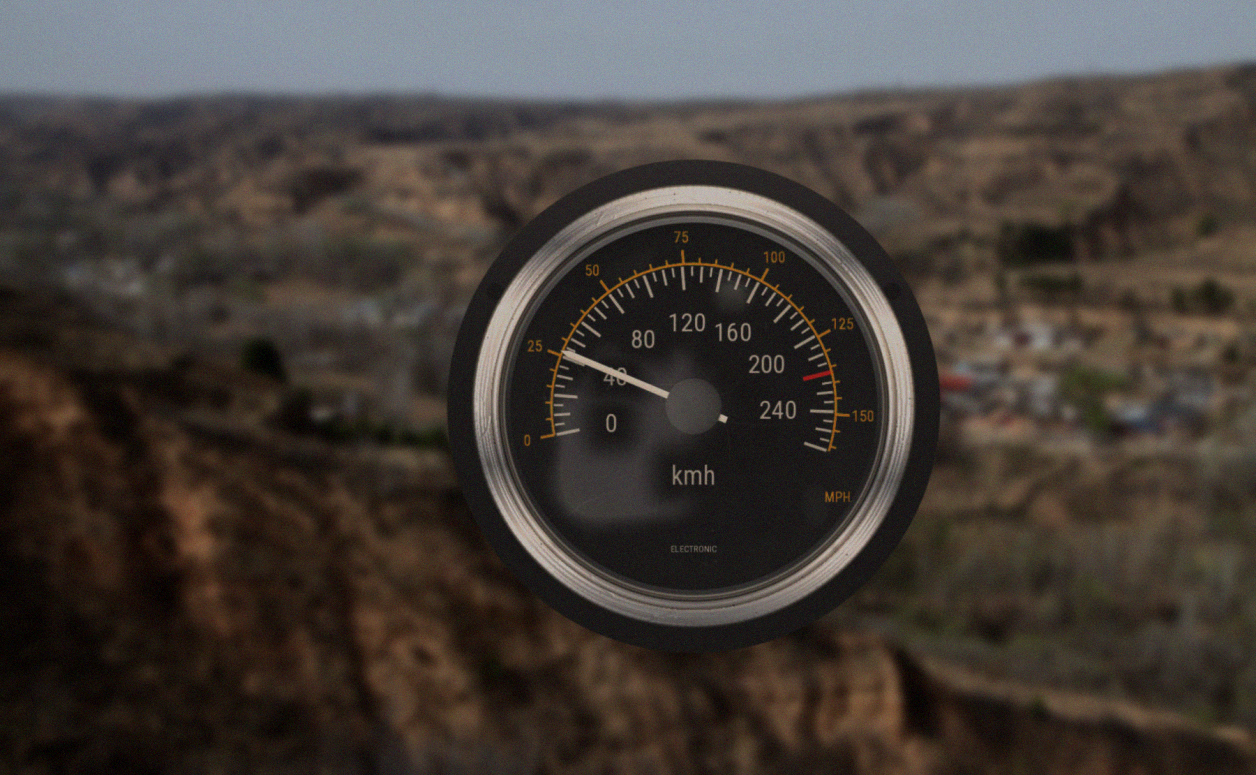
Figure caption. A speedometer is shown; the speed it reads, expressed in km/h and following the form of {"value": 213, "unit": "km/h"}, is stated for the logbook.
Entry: {"value": 42.5, "unit": "km/h"}
